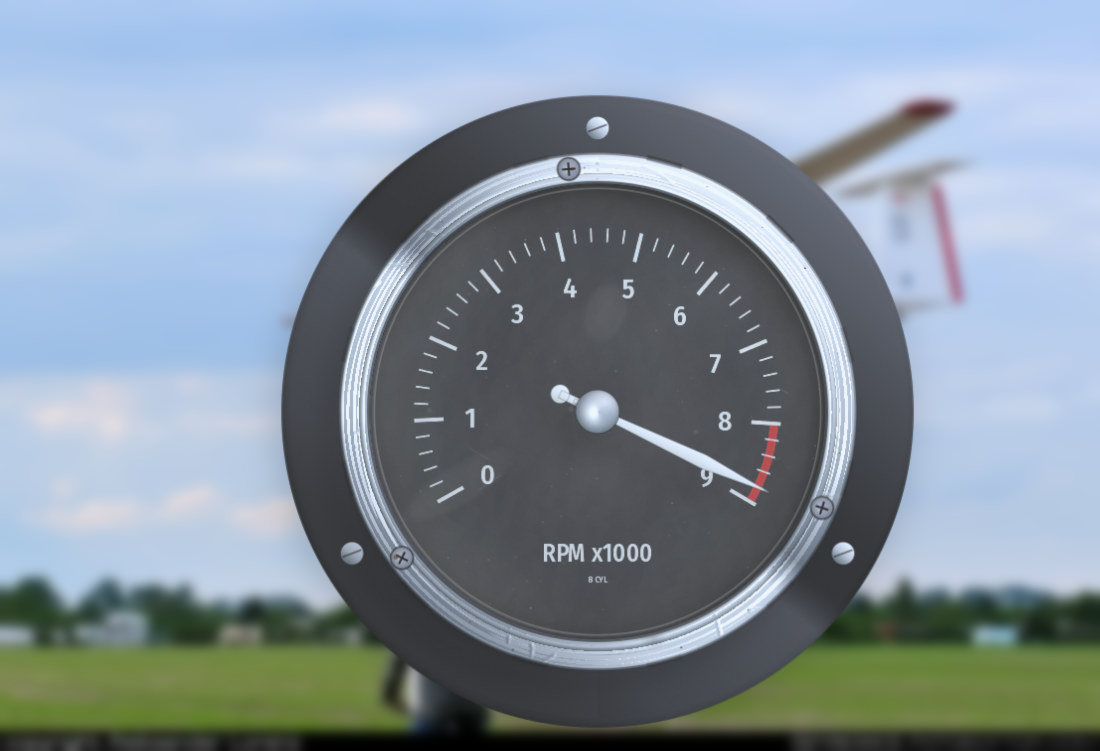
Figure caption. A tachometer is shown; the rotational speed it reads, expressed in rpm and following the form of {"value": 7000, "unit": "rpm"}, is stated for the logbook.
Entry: {"value": 8800, "unit": "rpm"}
